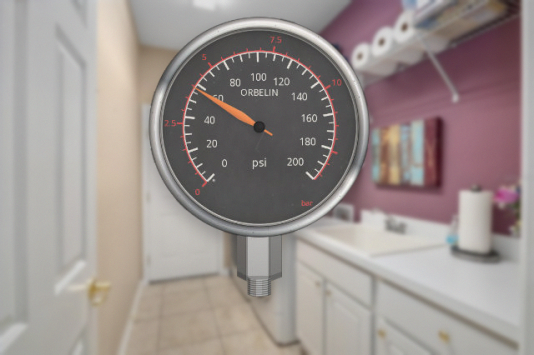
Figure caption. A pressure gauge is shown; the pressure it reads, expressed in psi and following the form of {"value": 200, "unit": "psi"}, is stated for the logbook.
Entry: {"value": 57.5, "unit": "psi"}
